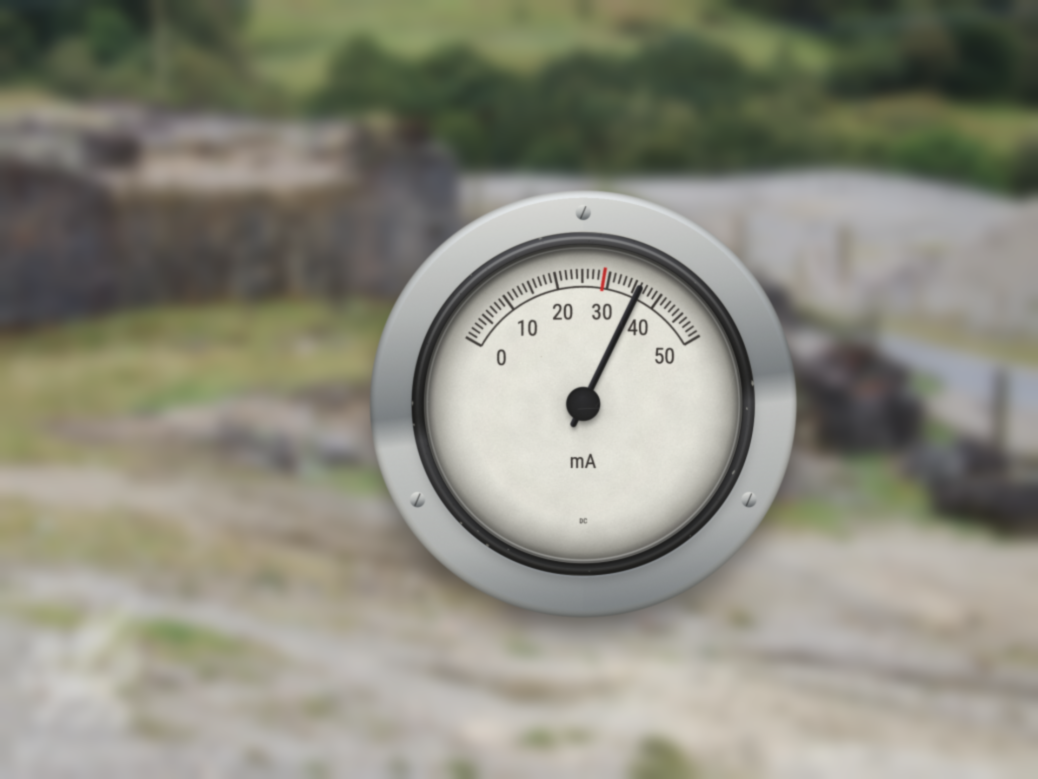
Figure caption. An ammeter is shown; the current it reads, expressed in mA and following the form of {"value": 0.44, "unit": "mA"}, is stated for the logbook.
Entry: {"value": 36, "unit": "mA"}
